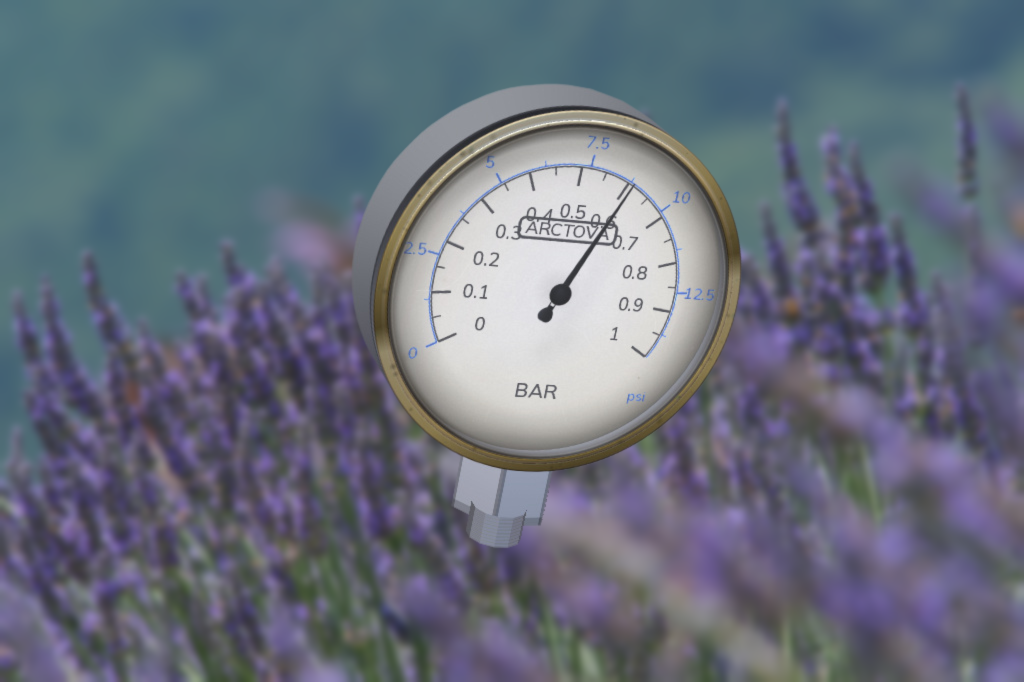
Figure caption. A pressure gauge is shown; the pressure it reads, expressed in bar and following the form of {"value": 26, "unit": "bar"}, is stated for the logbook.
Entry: {"value": 0.6, "unit": "bar"}
